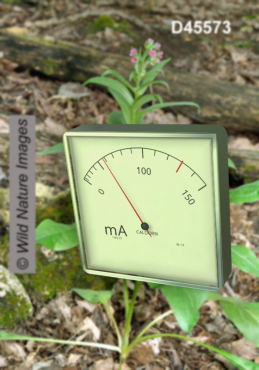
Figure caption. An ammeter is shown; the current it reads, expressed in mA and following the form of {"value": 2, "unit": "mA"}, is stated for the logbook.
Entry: {"value": 60, "unit": "mA"}
